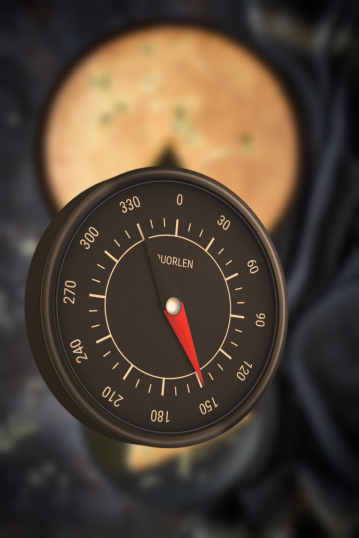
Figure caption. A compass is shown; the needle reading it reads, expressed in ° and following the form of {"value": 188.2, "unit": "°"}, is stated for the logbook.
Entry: {"value": 150, "unit": "°"}
